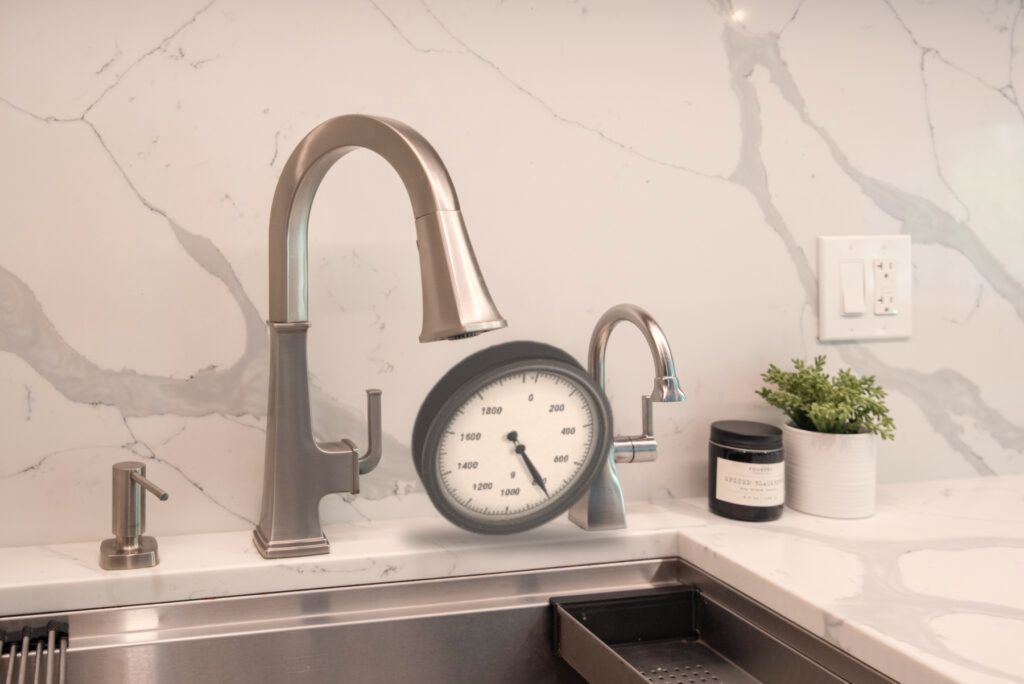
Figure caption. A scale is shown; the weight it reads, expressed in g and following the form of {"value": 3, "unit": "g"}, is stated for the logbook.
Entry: {"value": 800, "unit": "g"}
